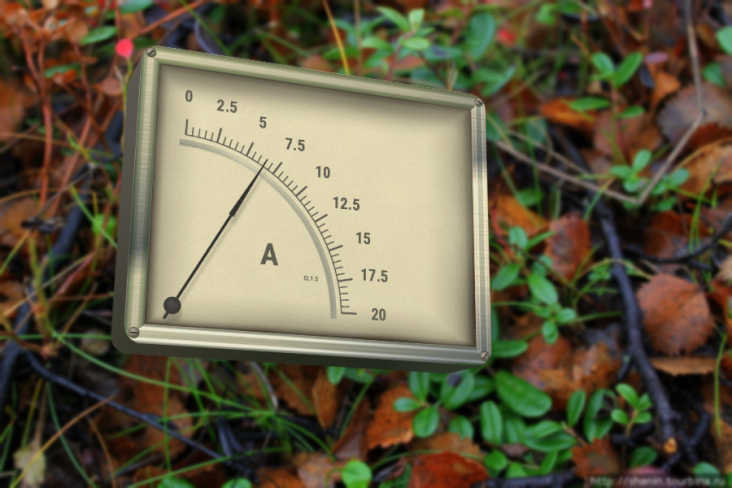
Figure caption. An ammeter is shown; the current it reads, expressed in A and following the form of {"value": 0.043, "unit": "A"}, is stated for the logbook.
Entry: {"value": 6.5, "unit": "A"}
